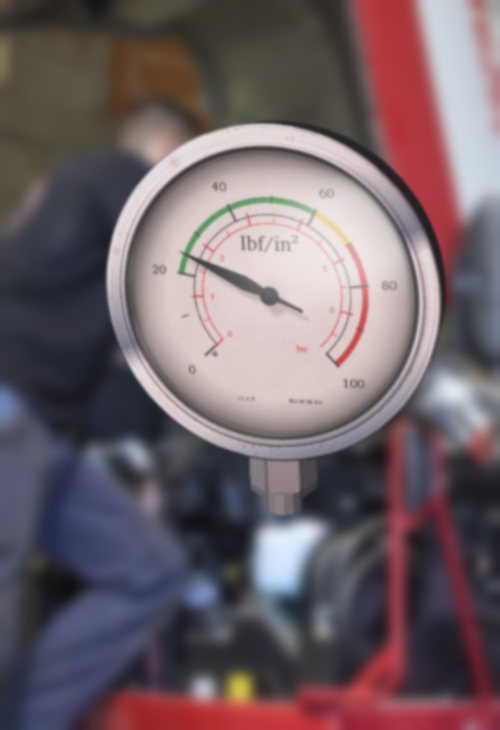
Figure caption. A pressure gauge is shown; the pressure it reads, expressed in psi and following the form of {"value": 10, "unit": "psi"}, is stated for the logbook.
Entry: {"value": 25, "unit": "psi"}
